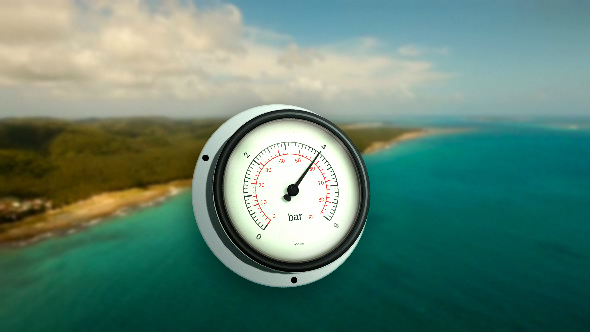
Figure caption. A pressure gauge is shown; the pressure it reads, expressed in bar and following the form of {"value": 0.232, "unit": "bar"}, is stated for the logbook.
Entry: {"value": 4, "unit": "bar"}
